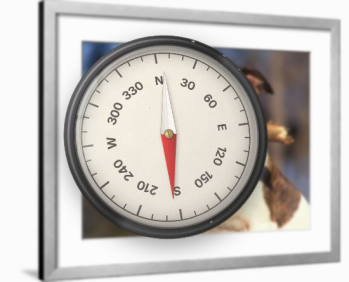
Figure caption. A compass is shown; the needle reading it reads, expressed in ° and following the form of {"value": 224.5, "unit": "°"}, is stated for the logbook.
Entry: {"value": 185, "unit": "°"}
